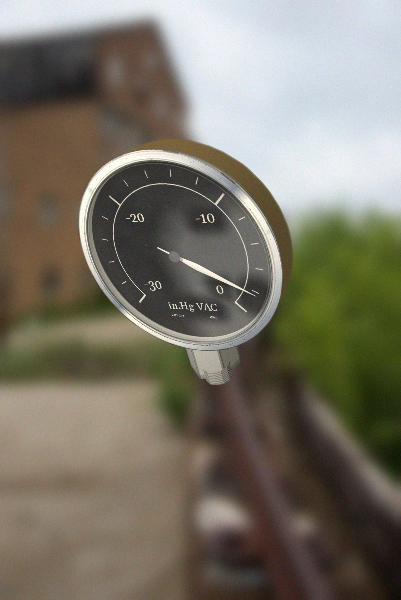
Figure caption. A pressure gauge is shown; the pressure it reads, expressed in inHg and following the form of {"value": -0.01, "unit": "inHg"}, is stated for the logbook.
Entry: {"value": -2, "unit": "inHg"}
